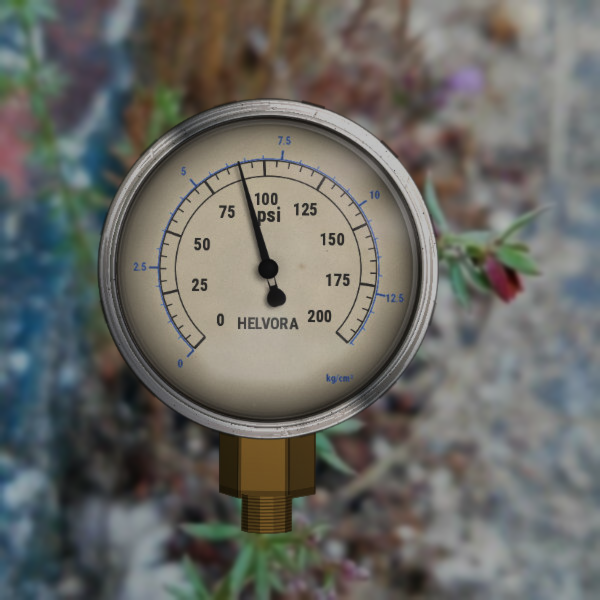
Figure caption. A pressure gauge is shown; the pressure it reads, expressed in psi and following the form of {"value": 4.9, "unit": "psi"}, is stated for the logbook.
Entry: {"value": 90, "unit": "psi"}
